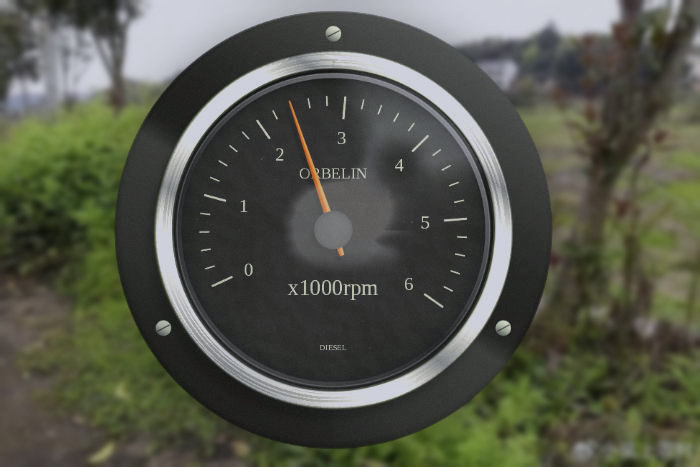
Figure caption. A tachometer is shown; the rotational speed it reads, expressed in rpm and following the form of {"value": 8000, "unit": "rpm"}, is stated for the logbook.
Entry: {"value": 2400, "unit": "rpm"}
